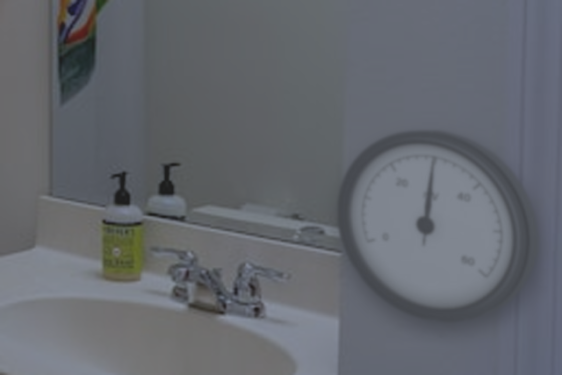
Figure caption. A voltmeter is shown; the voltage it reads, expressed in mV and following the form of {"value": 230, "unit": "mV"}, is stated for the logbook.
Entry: {"value": 30, "unit": "mV"}
